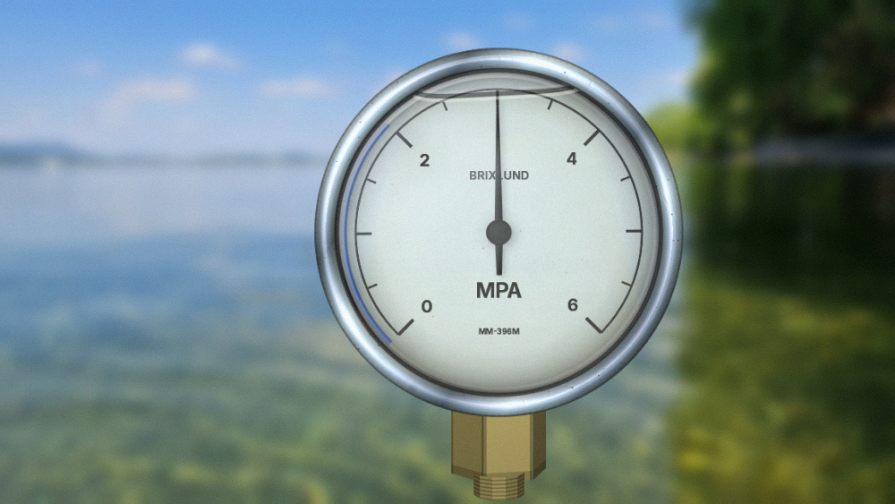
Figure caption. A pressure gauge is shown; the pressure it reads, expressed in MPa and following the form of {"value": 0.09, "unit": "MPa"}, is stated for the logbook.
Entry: {"value": 3, "unit": "MPa"}
